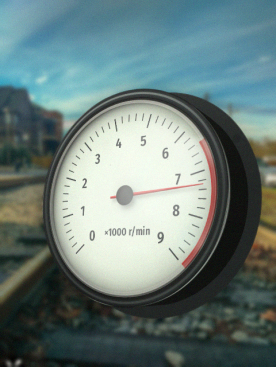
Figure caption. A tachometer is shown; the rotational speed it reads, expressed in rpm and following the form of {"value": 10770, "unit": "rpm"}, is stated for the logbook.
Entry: {"value": 7300, "unit": "rpm"}
